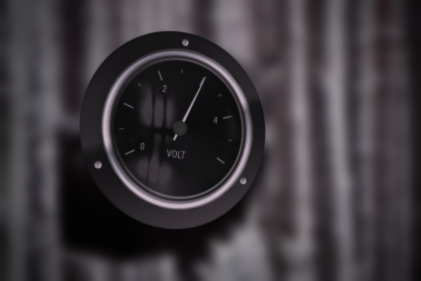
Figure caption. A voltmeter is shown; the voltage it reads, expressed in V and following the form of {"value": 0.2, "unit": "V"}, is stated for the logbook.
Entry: {"value": 3, "unit": "V"}
